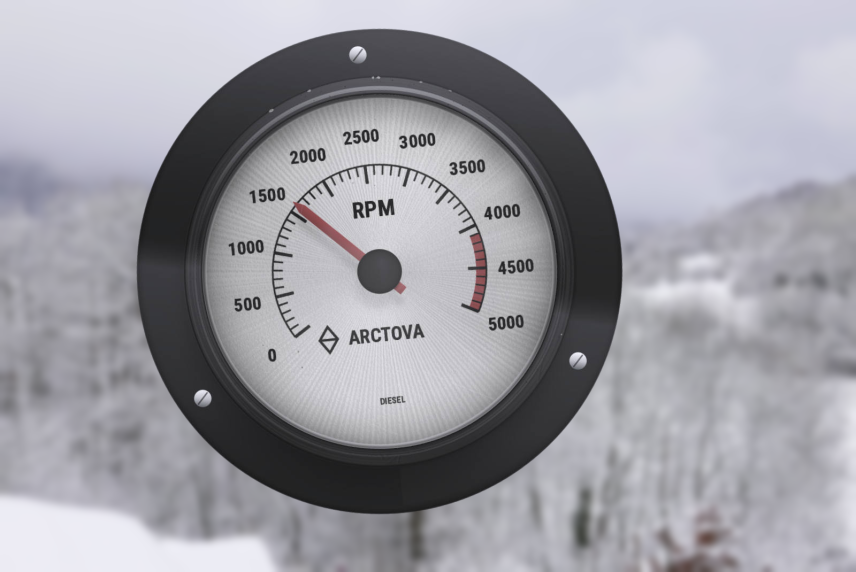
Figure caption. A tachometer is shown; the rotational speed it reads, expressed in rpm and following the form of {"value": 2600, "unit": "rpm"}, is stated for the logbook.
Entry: {"value": 1600, "unit": "rpm"}
